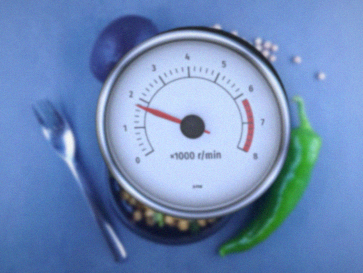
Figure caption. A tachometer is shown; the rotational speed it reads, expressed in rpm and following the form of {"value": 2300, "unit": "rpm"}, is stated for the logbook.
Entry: {"value": 1800, "unit": "rpm"}
